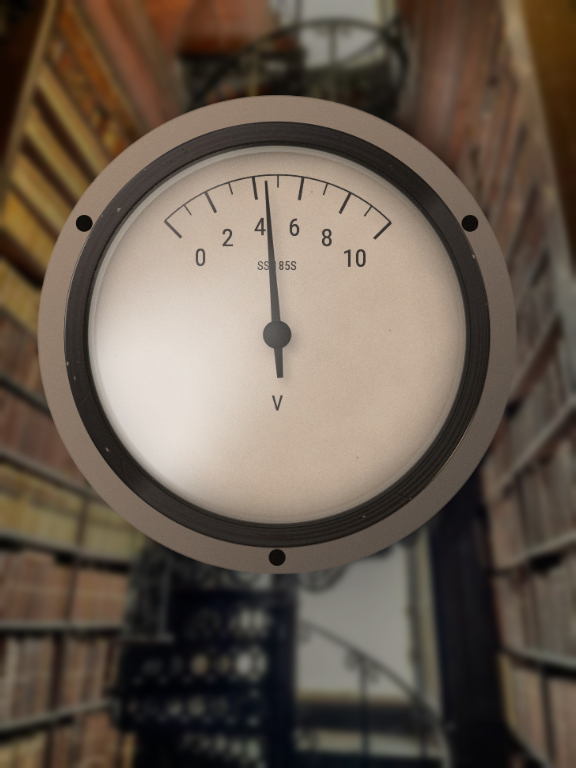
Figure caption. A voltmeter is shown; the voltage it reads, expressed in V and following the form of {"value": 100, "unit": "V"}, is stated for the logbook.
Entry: {"value": 4.5, "unit": "V"}
